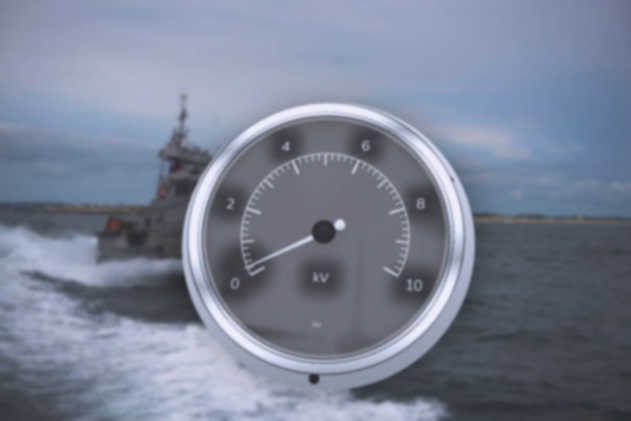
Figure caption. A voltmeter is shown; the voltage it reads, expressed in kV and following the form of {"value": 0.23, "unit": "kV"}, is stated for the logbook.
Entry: {"value": 0.2, "unit": "kV"}
